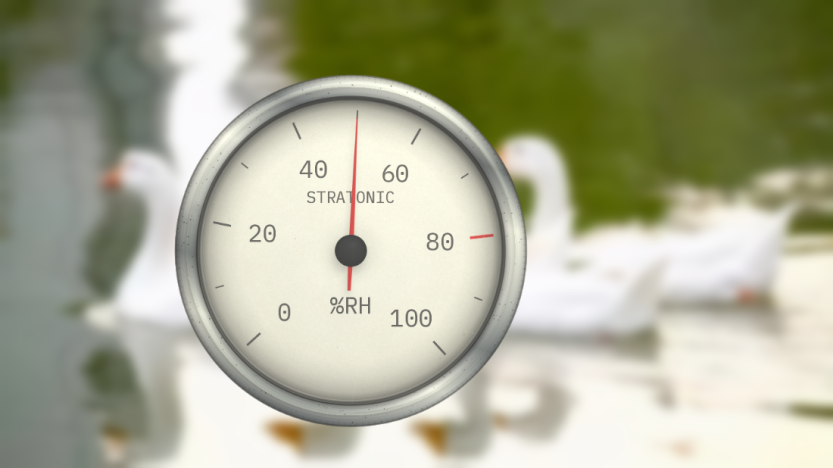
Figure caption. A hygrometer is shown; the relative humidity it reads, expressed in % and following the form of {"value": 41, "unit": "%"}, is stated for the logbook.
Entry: {"value": 50, "unit": "%"}
